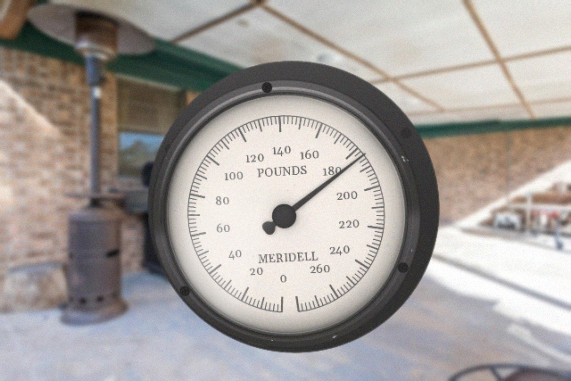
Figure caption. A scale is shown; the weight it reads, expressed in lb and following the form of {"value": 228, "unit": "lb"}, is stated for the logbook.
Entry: {"value": 184, "unit": "lb"}
